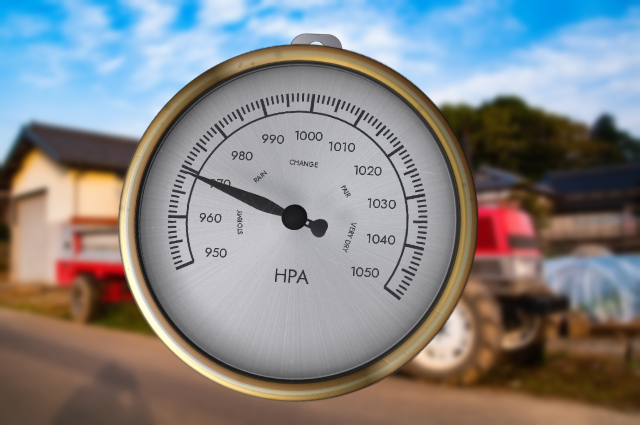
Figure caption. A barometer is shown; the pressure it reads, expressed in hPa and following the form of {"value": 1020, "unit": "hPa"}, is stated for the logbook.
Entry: {"value": 969, "unit": "hPa"}
